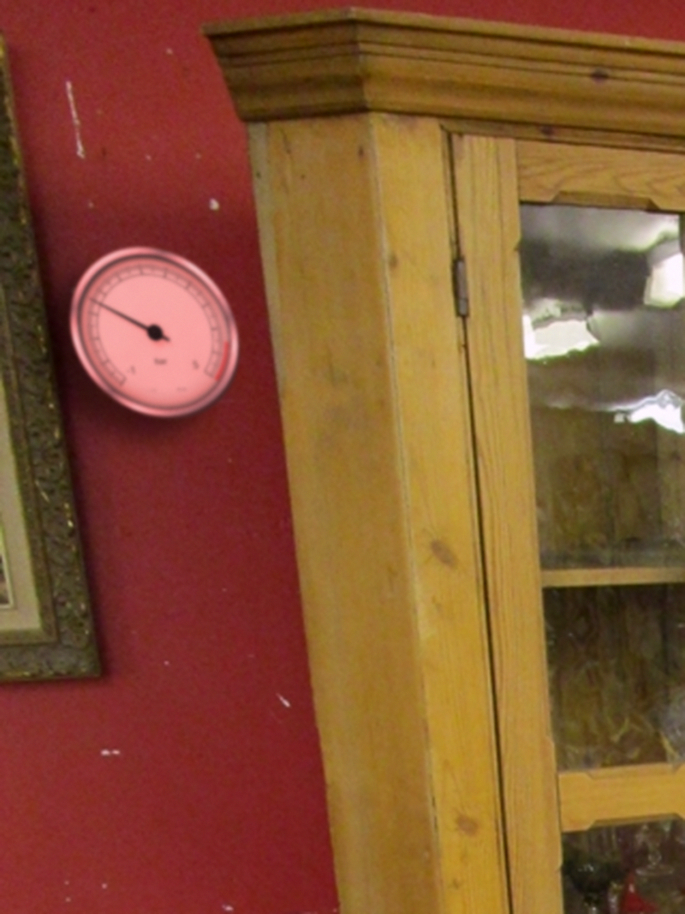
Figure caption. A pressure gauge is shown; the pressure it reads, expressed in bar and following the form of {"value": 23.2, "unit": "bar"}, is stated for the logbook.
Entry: {"value": 0.75, "unit": "bar"}
